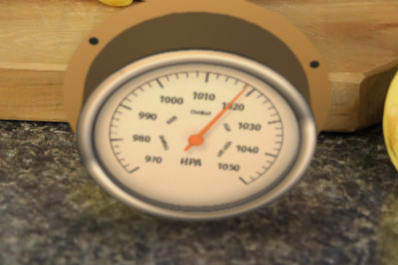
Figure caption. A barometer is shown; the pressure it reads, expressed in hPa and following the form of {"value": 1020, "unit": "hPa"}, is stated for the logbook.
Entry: {"value": 1018, "unit": "hPa"}
